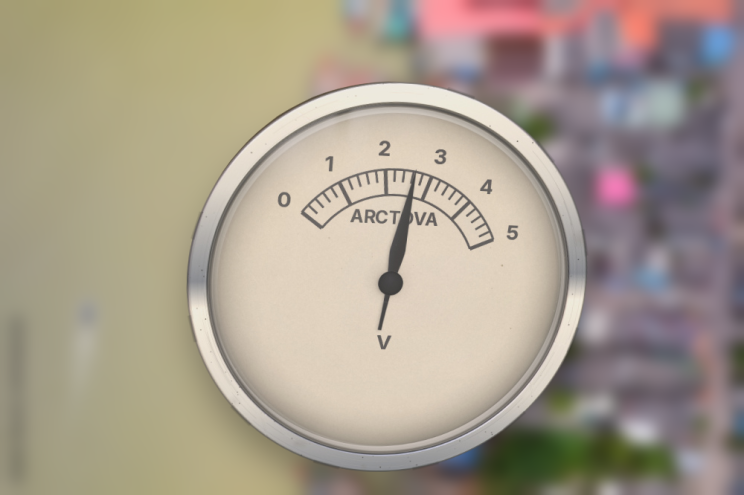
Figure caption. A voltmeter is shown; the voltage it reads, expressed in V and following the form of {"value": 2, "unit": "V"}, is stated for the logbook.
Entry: {"value": 2.6, "unit": "V"}
